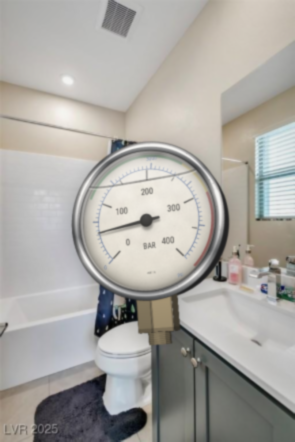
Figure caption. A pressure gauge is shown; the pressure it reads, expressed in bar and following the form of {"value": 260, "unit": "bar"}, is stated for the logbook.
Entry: {"value": 50, "unit": "bar"}
